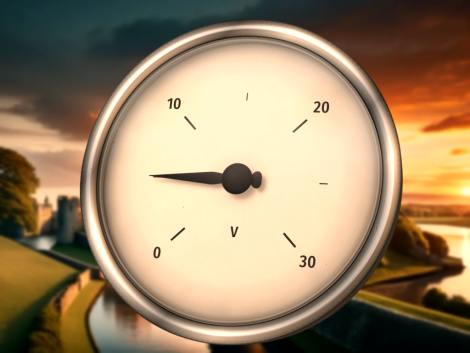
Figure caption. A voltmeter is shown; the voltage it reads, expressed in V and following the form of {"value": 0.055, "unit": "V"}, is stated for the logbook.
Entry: {"value": 5, "unit": "V"}
